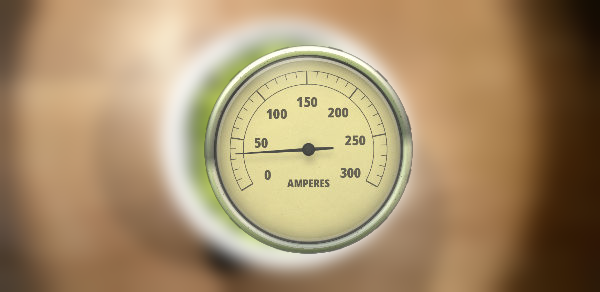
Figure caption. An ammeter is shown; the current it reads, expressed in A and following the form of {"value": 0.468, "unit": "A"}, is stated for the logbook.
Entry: {"value": 35, "unit": "A"}
